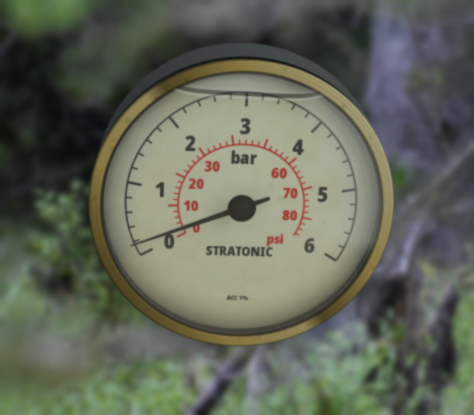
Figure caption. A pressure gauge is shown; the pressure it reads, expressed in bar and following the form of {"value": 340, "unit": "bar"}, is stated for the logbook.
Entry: {"value": 0.2, "unit": "bar"}
